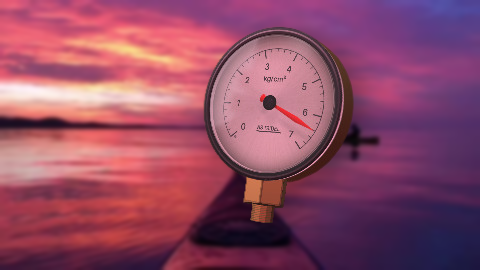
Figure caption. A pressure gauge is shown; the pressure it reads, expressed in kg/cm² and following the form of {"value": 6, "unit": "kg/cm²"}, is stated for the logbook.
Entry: {"value": 6.4, "unit": "kg/cm²"}
